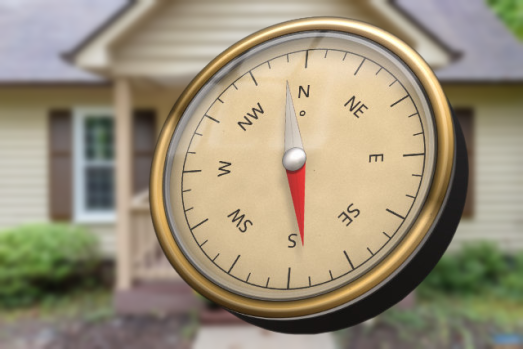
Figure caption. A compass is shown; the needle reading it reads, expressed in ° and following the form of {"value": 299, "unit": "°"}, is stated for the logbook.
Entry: {"value": 170, "unit": "°"}
